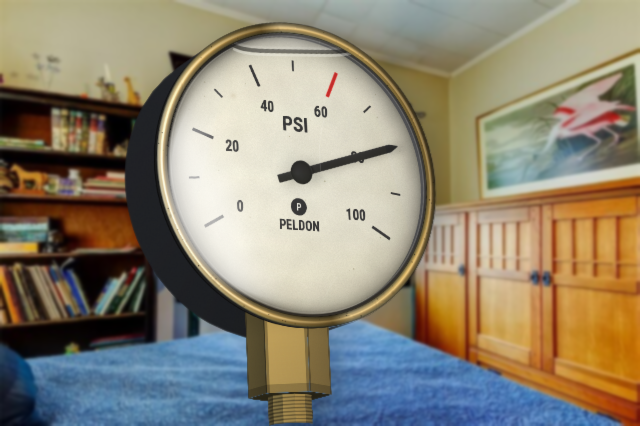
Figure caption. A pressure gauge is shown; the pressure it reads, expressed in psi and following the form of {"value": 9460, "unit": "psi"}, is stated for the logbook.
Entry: {"value": 80, "unit": "psi"}
